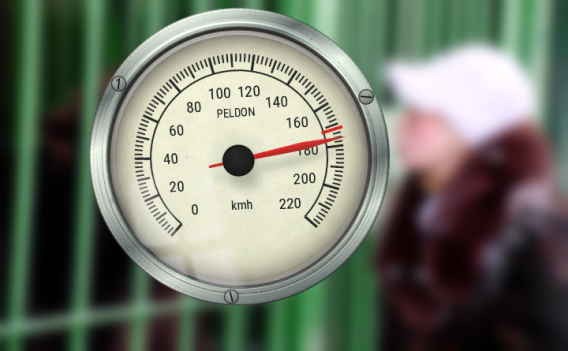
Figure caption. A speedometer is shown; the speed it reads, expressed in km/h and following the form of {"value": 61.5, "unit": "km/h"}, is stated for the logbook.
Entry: {"value": 176, "unit": "km/h"}
